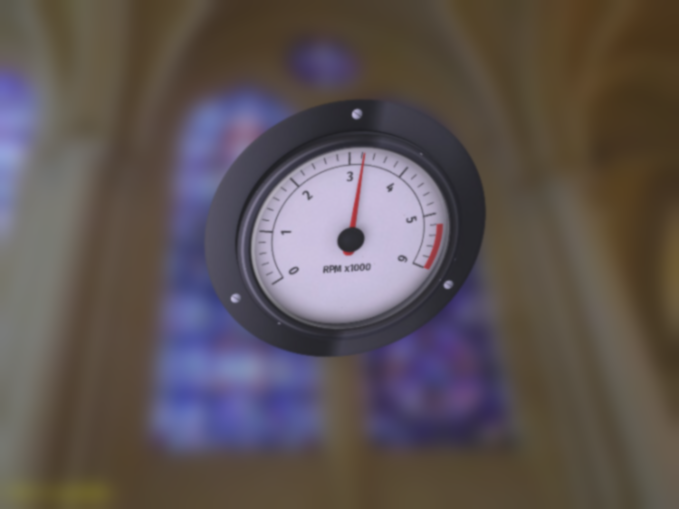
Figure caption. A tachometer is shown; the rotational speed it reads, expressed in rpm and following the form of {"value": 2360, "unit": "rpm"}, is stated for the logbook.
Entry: {"value": 3200, "unit": "rpm"}
